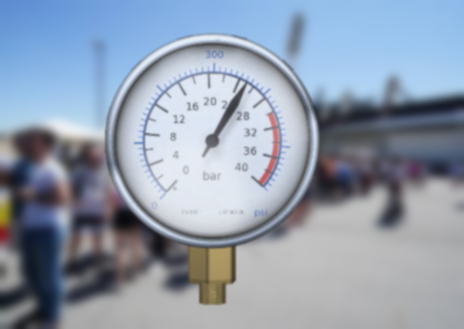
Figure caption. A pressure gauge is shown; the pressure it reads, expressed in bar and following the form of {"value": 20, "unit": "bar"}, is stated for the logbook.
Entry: {"value": 25, "unit": "bar"}
